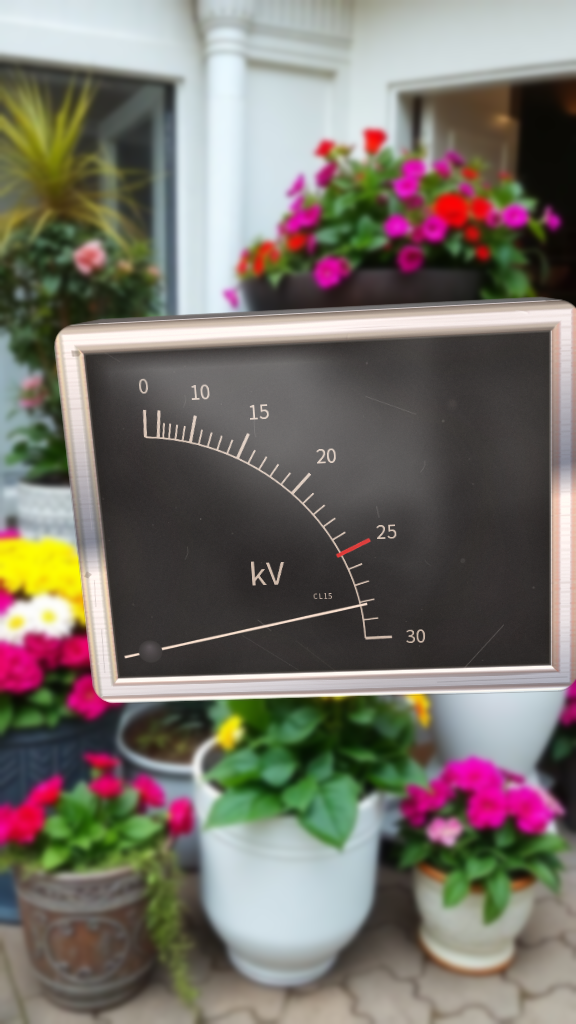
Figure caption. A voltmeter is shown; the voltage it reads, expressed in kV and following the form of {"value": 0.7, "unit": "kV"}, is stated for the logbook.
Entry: {"value": 28, "unit": "kV"}
